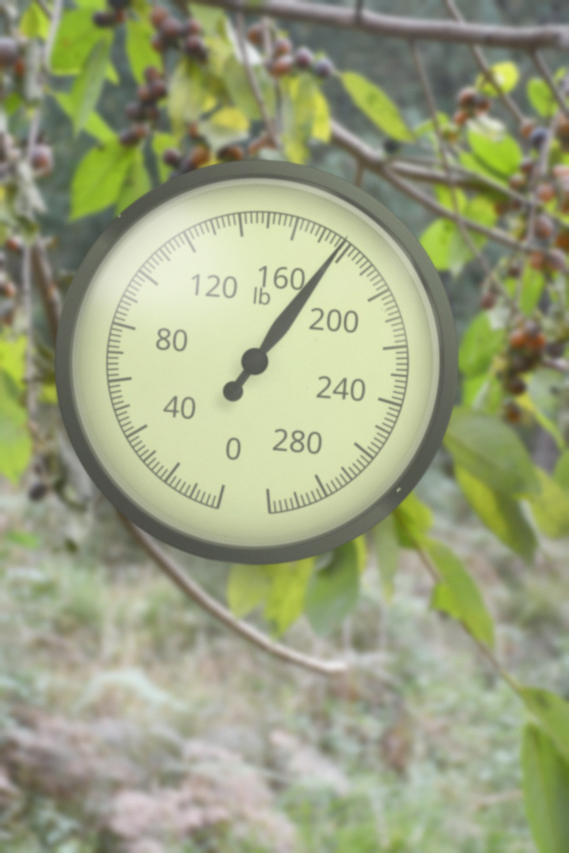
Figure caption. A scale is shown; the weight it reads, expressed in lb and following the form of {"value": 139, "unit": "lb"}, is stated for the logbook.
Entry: {"value": 178, "unit": "lb"}
